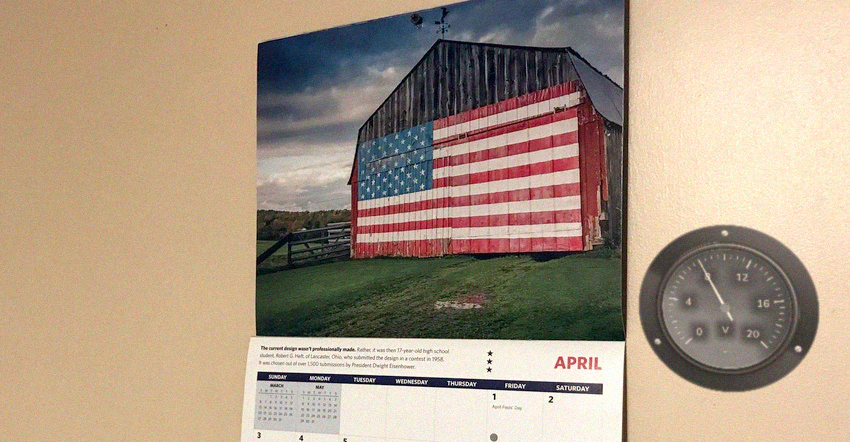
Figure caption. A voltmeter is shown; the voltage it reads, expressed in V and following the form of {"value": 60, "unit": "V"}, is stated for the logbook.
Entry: {"value": 8, "unit": "V"}
